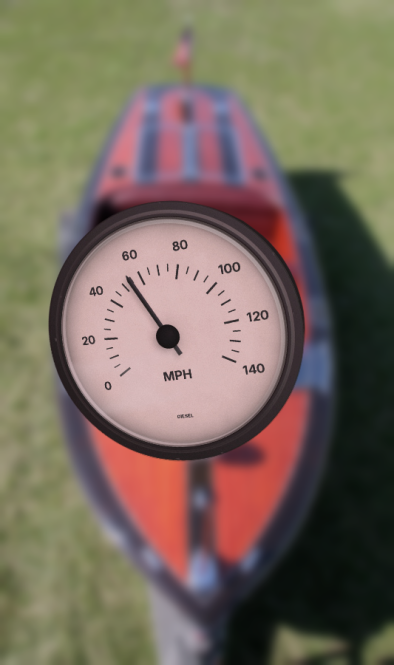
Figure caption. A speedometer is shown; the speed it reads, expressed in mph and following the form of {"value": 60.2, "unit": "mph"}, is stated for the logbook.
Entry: {"value": 55, "unit": "mph"}
